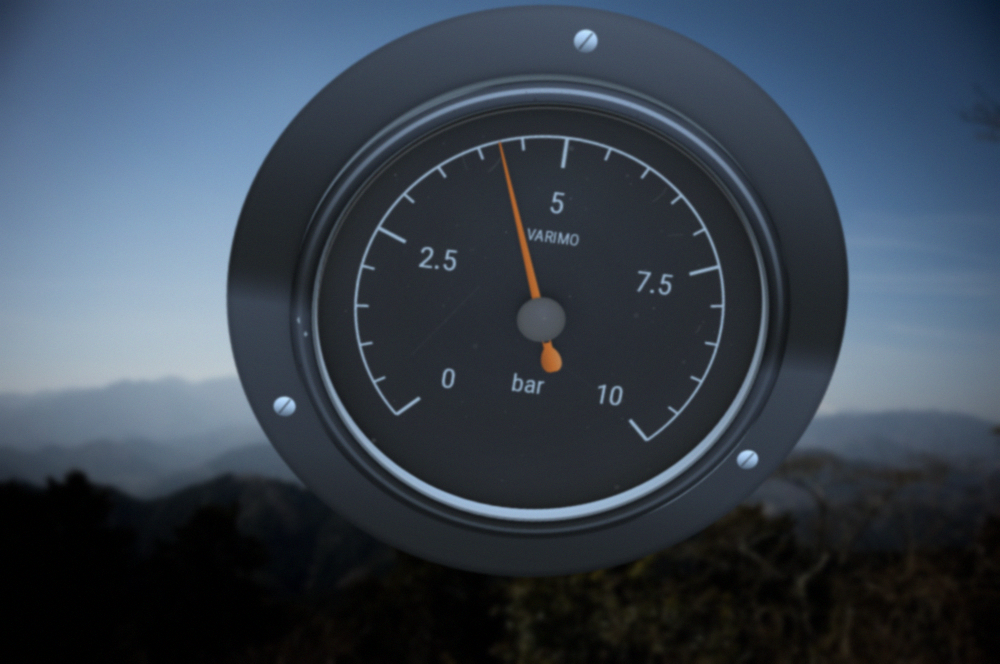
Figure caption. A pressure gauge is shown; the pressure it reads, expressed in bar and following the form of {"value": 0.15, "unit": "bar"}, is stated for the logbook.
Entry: {"value": 4.25, "unit": "bar"}
